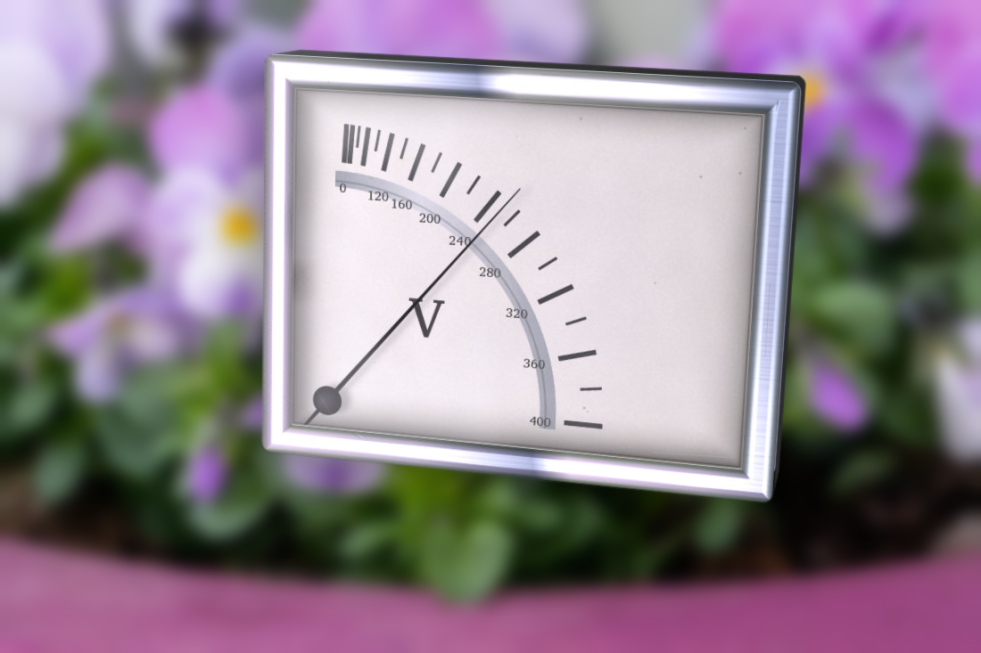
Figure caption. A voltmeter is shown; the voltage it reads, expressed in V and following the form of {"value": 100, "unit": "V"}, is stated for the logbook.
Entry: {"value": 250, "unit": "V"}
